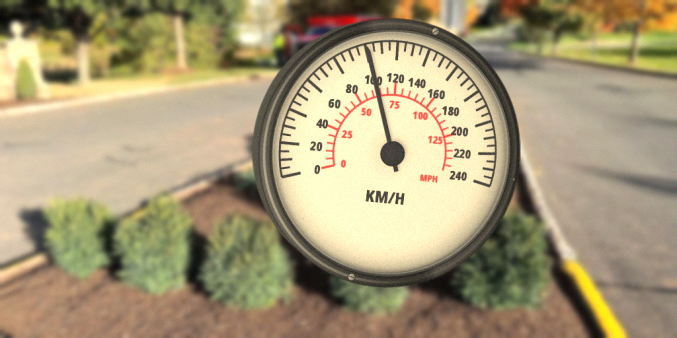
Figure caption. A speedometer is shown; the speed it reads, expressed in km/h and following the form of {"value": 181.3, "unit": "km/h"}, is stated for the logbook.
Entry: {"value": 100, "unit": "km/h"}
